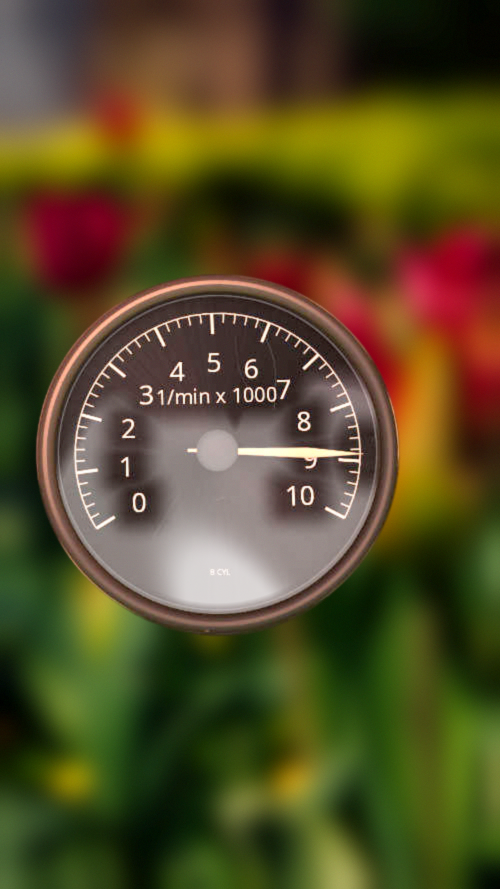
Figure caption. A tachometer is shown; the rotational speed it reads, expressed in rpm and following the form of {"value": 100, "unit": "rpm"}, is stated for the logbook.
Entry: {"value": 8900, "unit": "rpm"}
